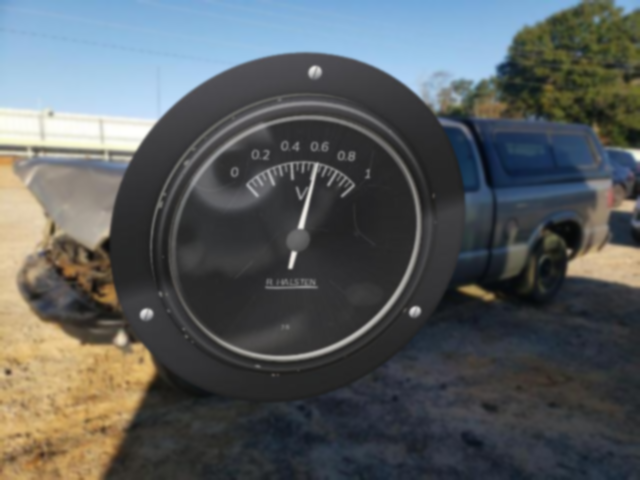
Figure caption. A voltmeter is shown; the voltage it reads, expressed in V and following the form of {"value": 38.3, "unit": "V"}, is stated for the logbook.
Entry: {"value": 0.6, "unit": "V"}
